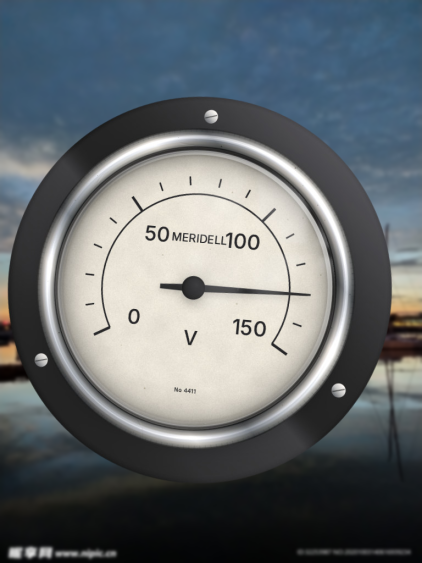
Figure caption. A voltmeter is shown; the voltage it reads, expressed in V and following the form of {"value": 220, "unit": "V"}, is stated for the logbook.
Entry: {"value": 130, "unit": "V"}
